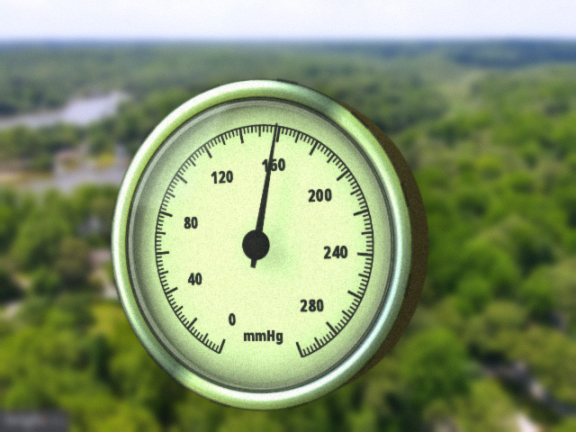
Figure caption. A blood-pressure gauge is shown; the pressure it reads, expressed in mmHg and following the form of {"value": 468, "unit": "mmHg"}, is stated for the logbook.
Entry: {"value": 160, "unit": "mmHg"}
